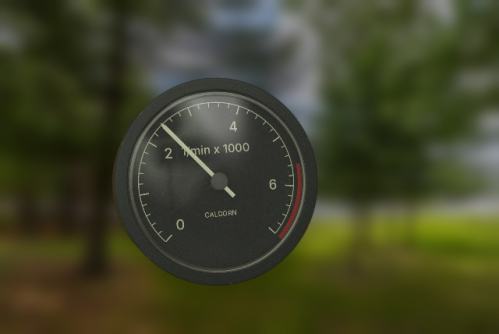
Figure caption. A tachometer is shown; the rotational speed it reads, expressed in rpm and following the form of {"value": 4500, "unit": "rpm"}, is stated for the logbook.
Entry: {"value": 2400, "unit": "rpm"}
